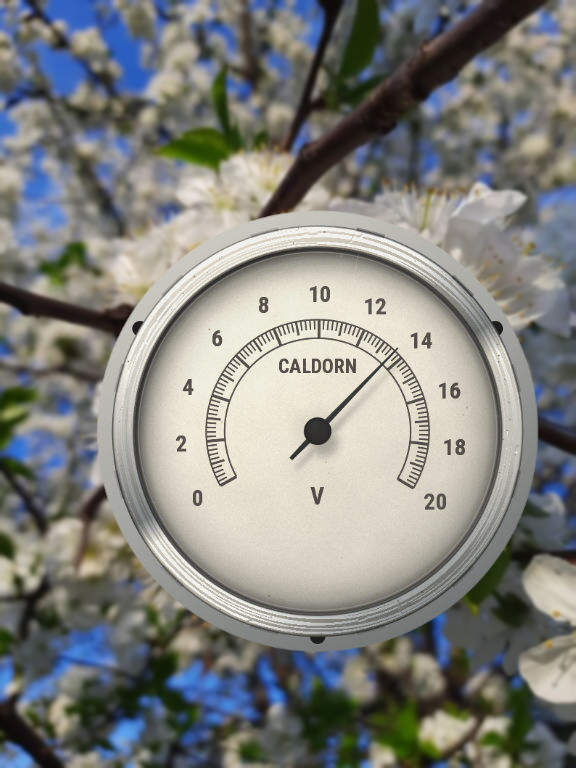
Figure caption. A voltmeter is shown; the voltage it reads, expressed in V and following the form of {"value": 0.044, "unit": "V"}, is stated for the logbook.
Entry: {"value": 13.6, "unit": "V"}
